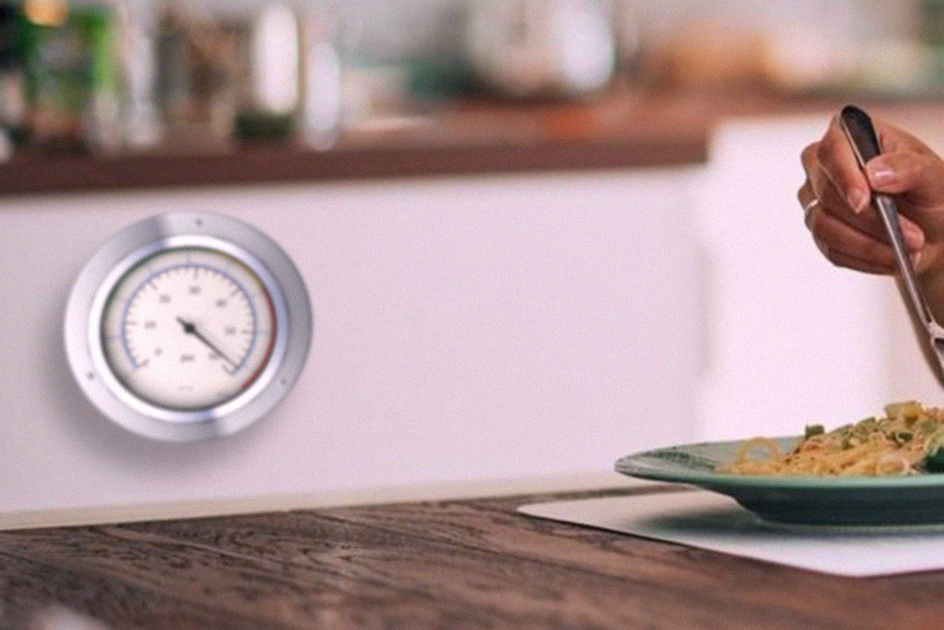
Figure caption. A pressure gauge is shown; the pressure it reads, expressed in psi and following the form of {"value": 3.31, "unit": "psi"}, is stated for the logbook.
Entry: {"value": 58, "unit": "psi"}
